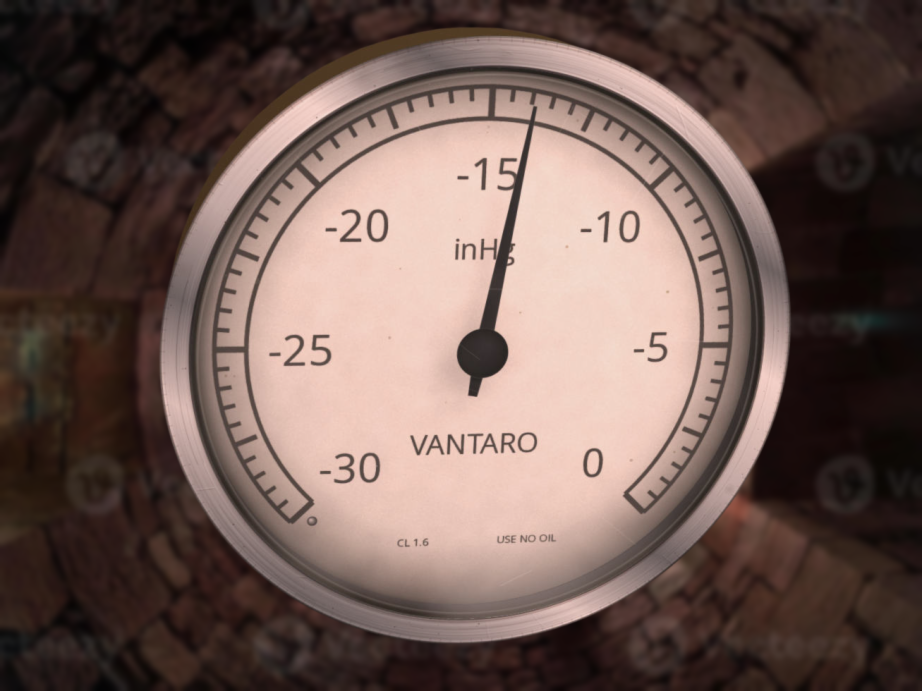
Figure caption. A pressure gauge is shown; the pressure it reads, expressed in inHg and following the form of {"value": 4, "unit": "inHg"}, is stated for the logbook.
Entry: {"value": -14, "unit": "inHg"}
